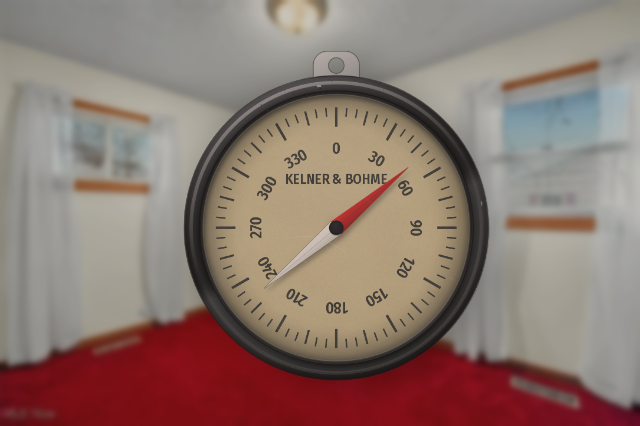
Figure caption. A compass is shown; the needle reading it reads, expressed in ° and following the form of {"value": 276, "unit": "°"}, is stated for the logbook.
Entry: {"value": 50, "unit": "°"}
